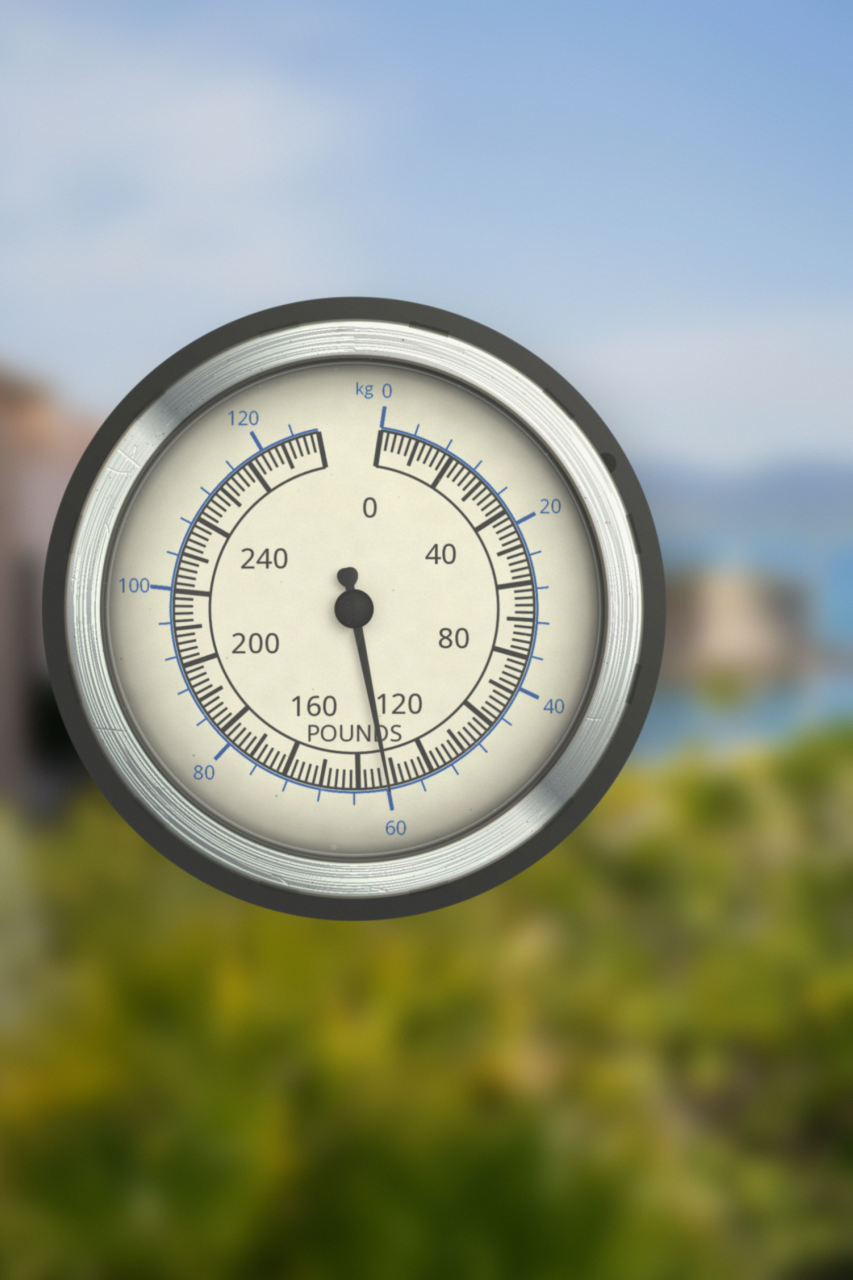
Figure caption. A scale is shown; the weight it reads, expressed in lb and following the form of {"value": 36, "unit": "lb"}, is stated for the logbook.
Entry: {"value": 132, "unit": "lb"}
